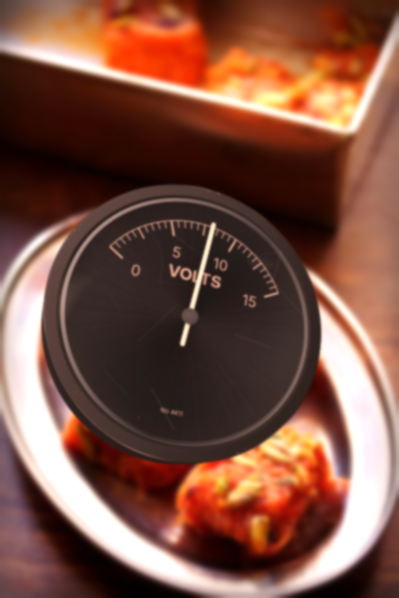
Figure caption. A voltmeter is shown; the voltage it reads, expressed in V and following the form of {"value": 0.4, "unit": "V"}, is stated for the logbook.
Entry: {"value": 8, "unit": "V"}
